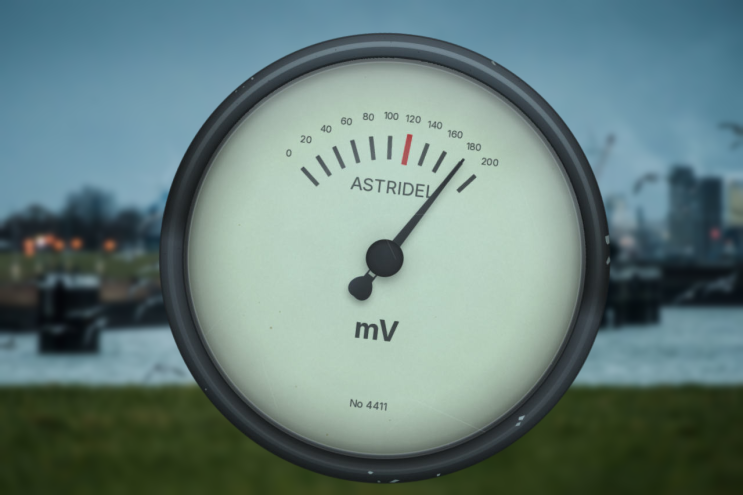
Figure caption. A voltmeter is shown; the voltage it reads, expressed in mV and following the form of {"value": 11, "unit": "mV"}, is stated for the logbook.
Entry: {"value": 180, "unit": "mV"}
